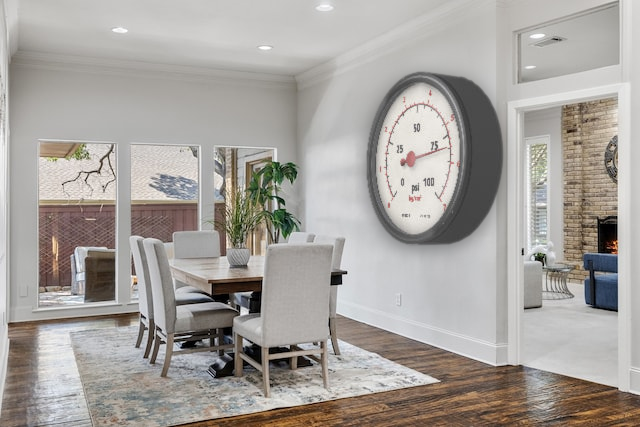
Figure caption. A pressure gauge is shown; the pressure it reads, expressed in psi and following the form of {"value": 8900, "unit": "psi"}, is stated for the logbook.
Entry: {"value": 80, "unit": "psi"}
